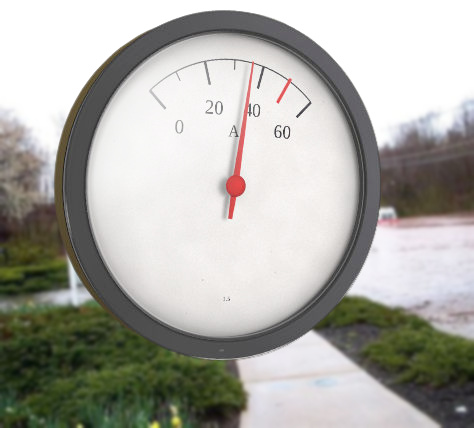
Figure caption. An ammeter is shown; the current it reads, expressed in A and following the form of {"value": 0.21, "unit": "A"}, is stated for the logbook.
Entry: {"value": 35, "unit": "A"}
